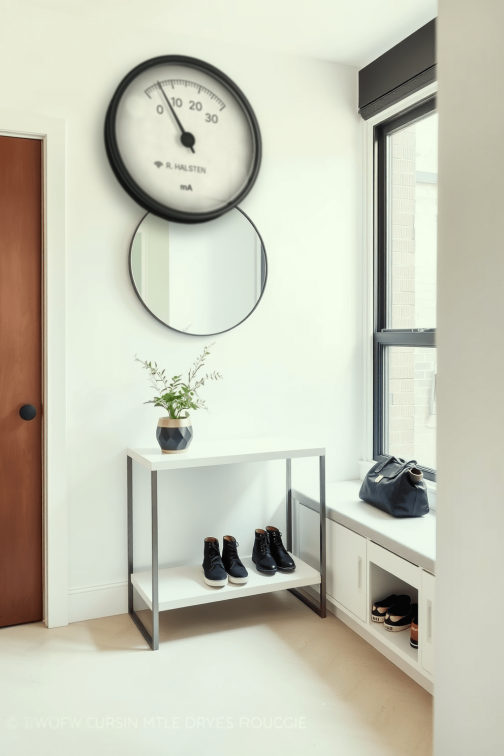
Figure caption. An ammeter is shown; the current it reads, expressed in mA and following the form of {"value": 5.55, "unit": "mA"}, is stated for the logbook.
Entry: {"value": 5, "unit": "mA"}
